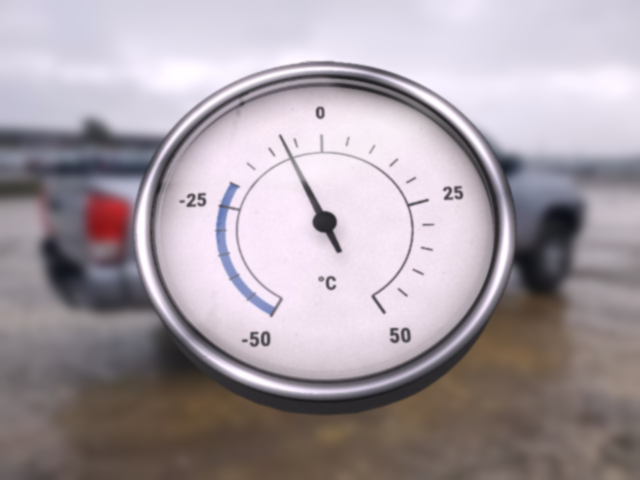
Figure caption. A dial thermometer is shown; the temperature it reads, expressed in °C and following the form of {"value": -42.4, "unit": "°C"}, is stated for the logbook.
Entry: {"value": -7.5, "unit": "°C"}
